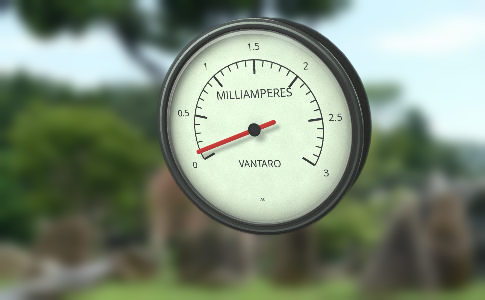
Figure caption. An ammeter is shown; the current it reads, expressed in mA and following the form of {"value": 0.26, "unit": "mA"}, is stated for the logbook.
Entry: {"value": 0.1, "unit": "mA"}
